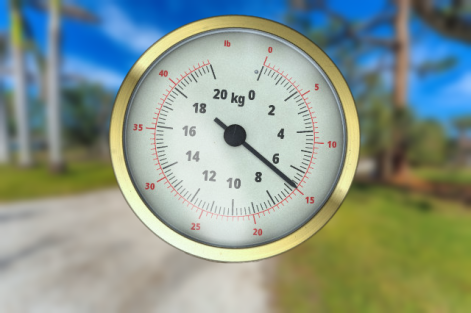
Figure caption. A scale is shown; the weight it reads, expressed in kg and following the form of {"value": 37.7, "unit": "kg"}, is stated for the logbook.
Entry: {"value": 6.8, "unit": "kg"}
